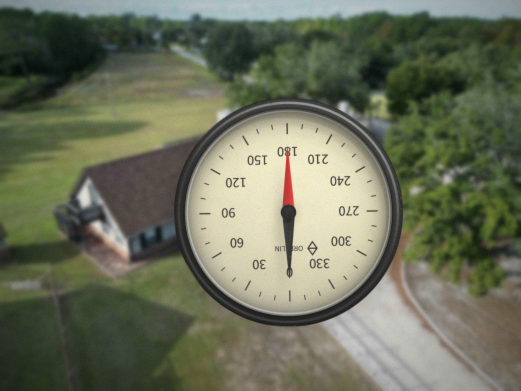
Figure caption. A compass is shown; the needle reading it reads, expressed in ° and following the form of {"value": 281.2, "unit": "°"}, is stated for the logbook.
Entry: {"value": 180, "unit": "°"}
